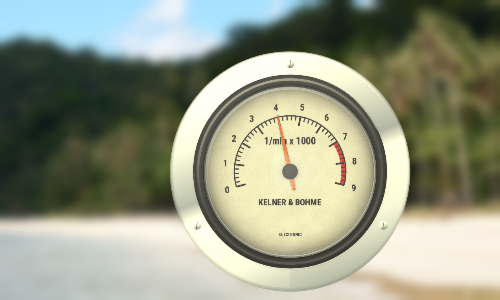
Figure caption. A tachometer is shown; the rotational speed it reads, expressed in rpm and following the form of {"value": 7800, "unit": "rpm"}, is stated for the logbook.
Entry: {"value": 4000, "unit": "rpm"}
